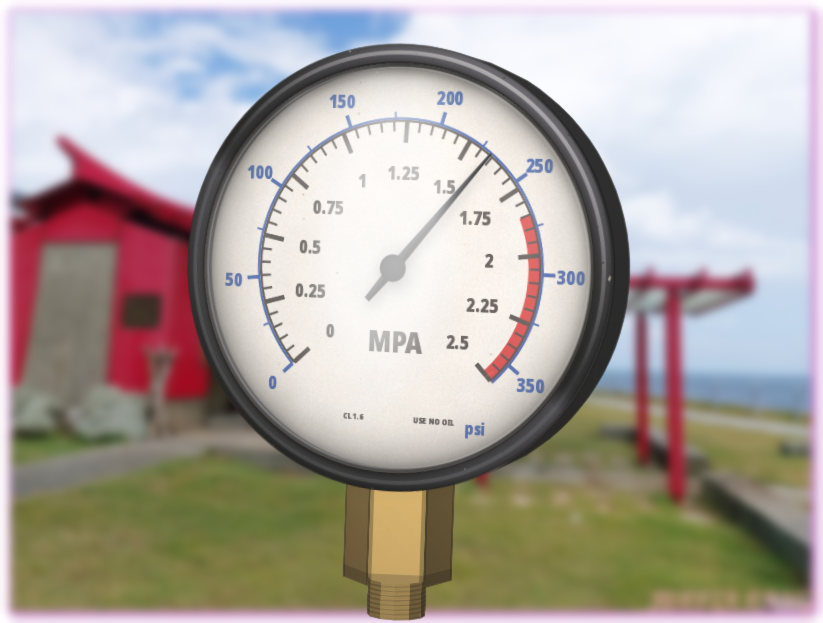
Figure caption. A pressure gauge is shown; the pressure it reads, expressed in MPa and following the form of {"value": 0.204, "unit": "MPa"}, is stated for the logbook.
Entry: {"value": 1.6, "unit": "MPa"}
